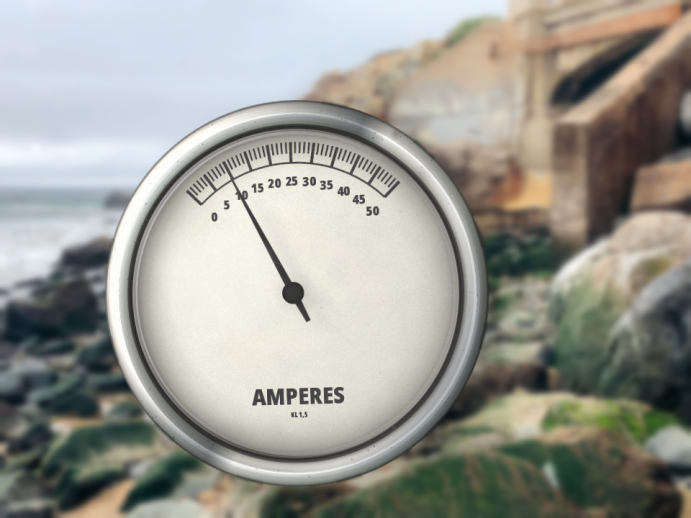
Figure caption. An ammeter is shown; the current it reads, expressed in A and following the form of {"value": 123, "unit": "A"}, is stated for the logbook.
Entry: {"value": 10, "unit": "A"}
